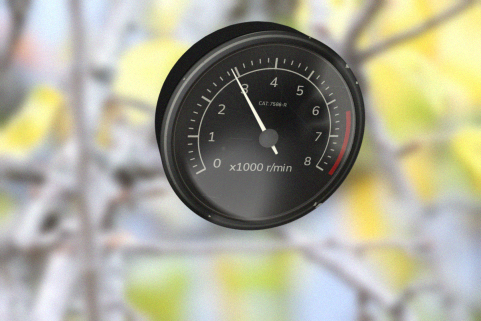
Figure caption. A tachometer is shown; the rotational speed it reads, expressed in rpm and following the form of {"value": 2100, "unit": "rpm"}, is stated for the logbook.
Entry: {"value": 2900, "unit": "rpm"}
